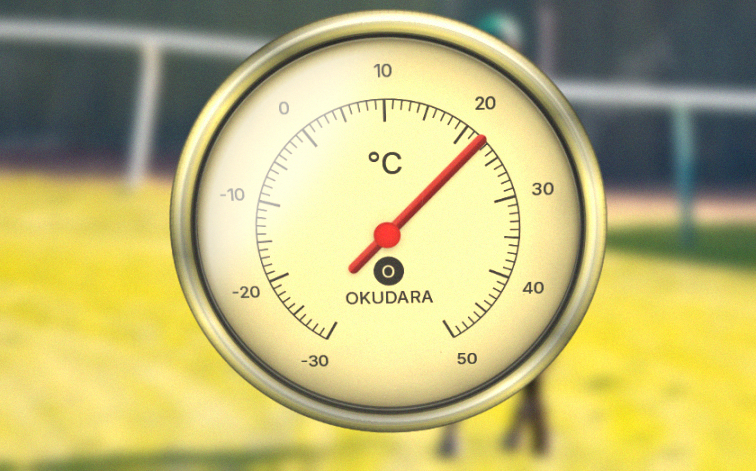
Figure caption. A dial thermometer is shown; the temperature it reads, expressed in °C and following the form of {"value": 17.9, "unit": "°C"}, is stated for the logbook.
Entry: {"value": 22, "unit": "°C"}
